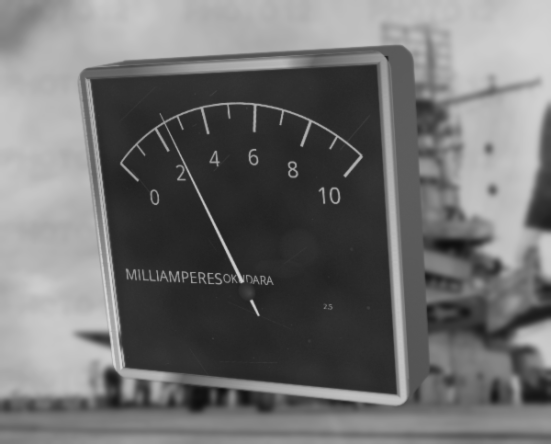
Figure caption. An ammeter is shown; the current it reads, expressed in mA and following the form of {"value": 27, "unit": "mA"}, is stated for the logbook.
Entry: {"value": 2.5, "unit": "mA"}
